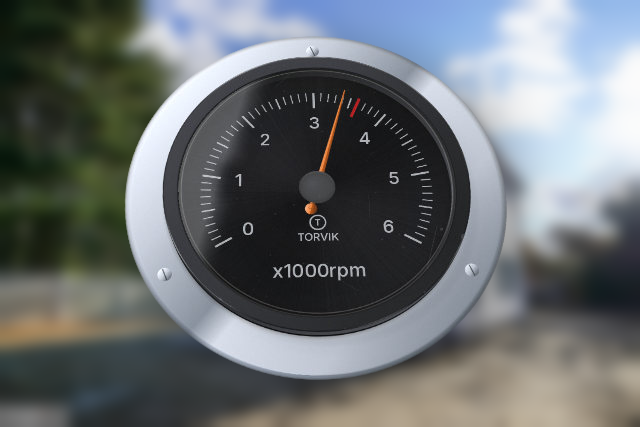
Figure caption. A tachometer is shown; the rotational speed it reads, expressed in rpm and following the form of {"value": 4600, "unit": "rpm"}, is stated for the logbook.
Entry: {"value": 3400, "unit": "rpm"}
